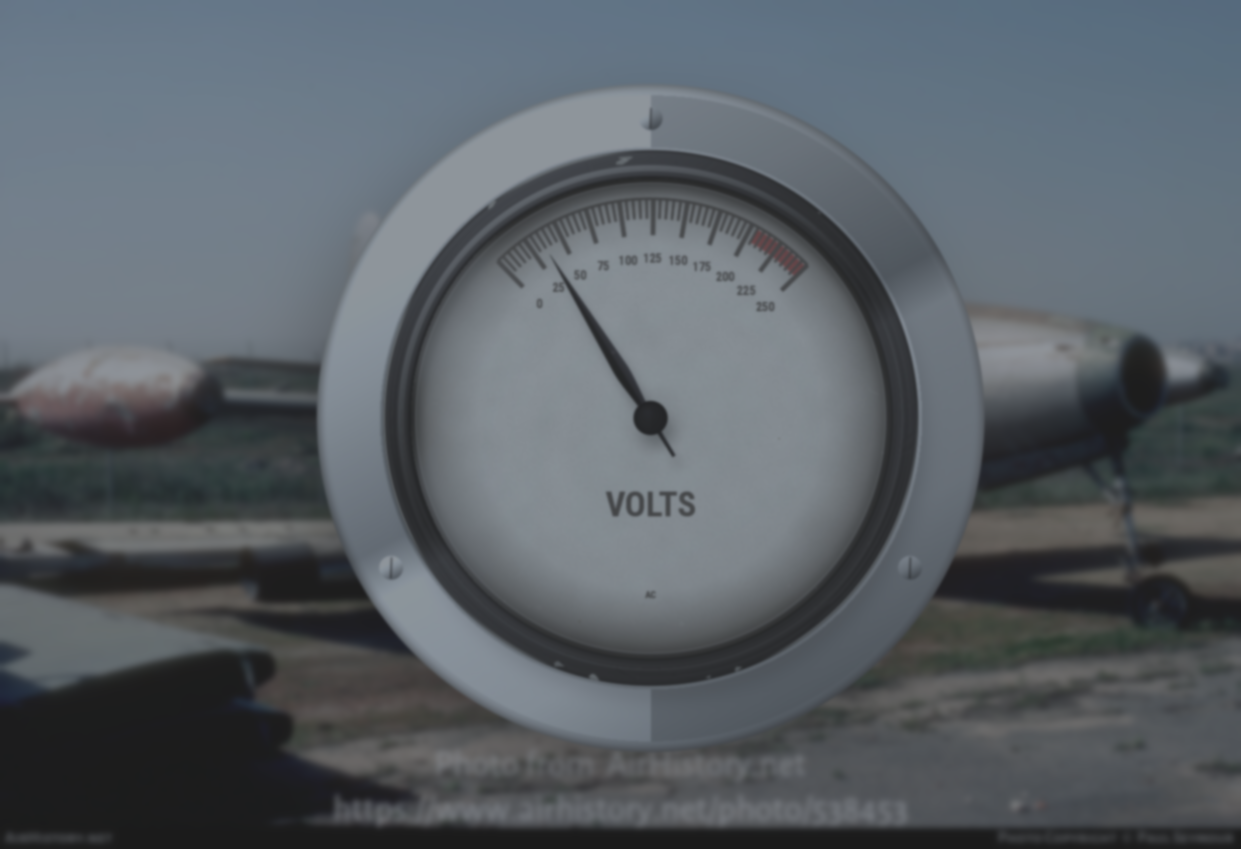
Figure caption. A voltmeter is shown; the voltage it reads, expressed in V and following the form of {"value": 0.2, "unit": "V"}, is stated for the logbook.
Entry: {"value": 35, "unit": "V"}
